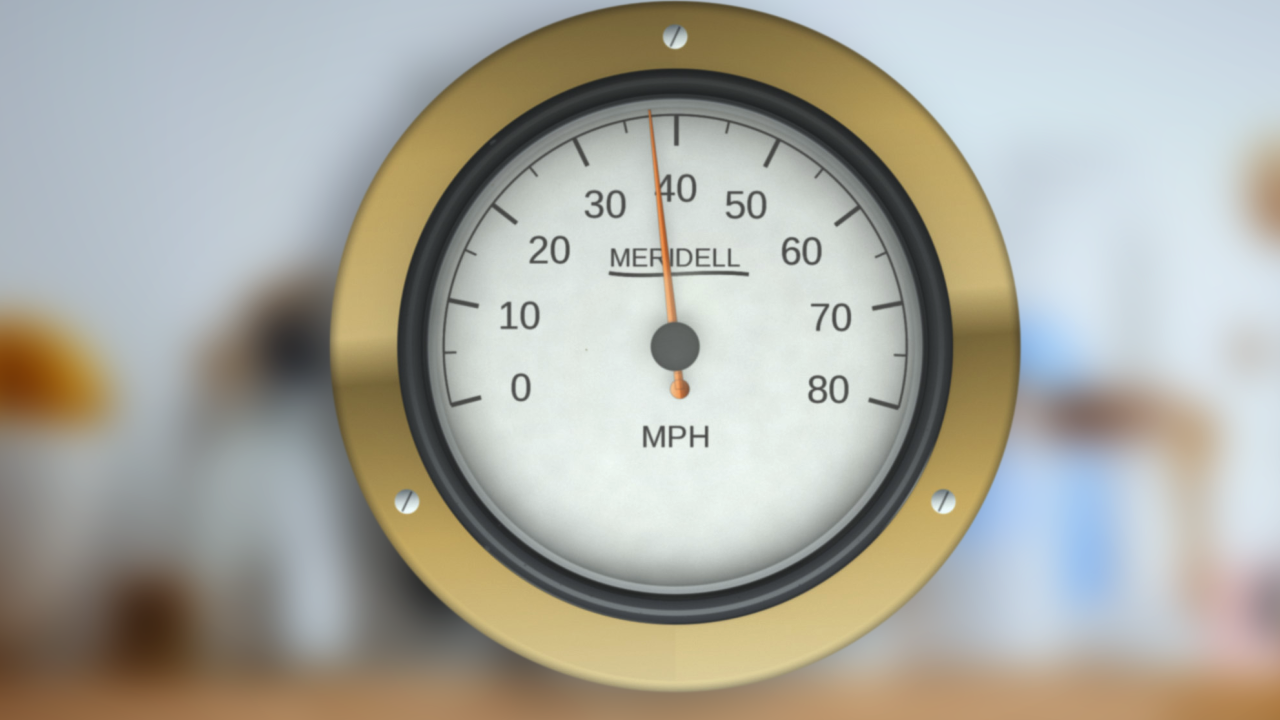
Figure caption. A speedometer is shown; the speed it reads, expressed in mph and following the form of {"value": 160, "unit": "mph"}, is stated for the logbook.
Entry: {"value": 37.5, "unit": "mph"}
